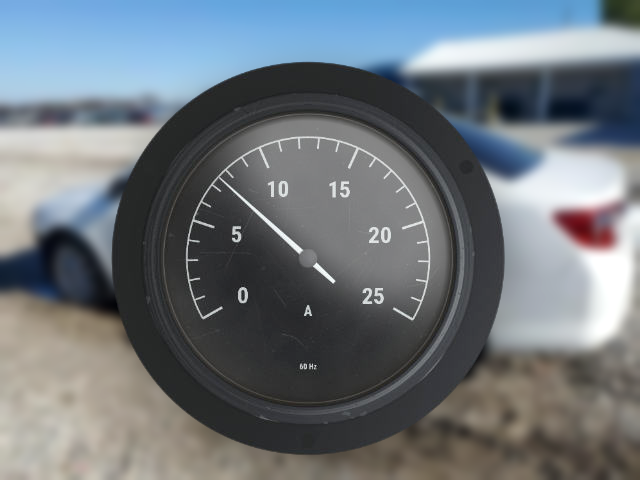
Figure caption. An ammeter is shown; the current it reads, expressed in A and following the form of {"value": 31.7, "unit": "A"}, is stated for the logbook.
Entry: {"value": 7.5, "unit": "A"}
